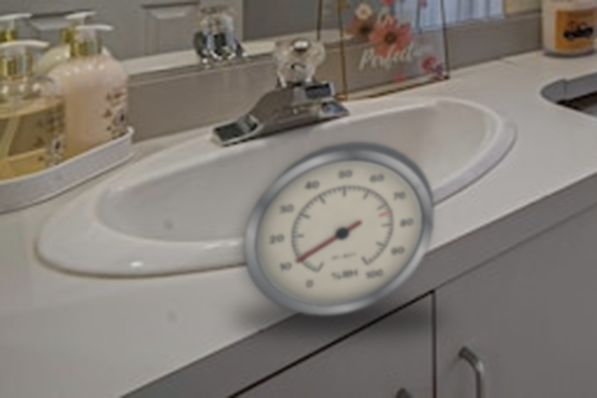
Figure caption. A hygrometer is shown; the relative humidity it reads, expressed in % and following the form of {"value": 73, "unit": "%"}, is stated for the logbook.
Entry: {"value": 10, "unit": "%"}
